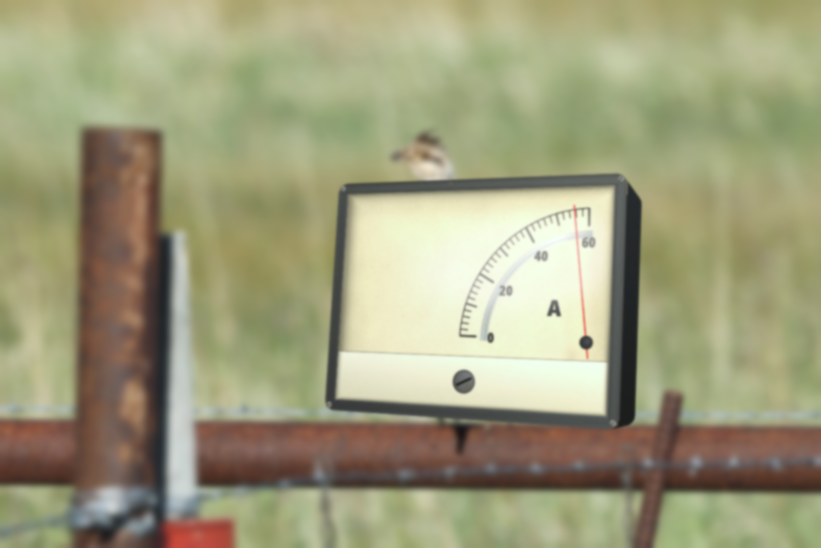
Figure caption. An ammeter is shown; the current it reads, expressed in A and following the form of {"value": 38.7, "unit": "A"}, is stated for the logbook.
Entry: {"value": 56, "unit": "A"}
